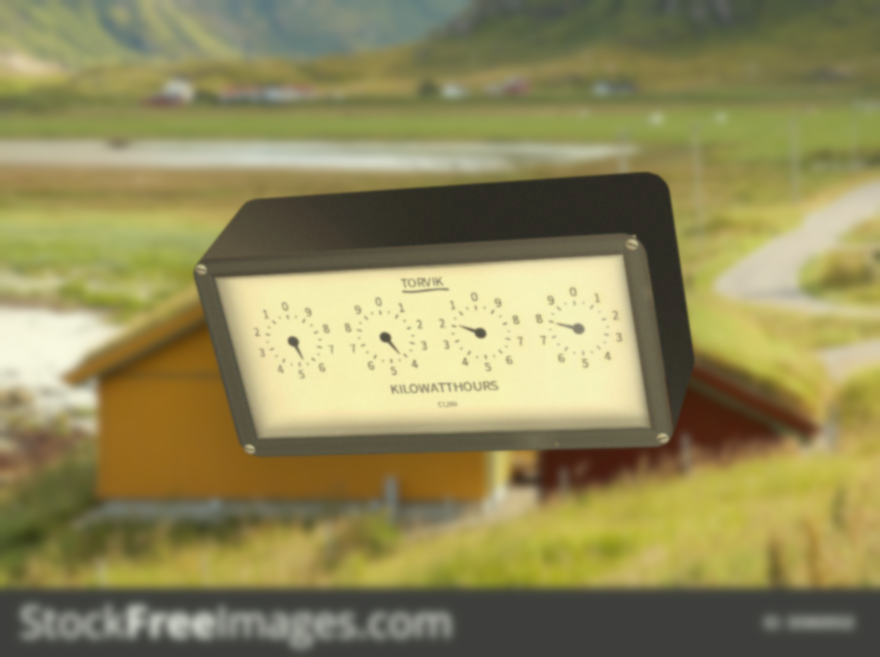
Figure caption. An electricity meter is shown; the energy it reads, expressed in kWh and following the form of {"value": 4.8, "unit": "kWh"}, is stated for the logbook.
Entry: {"value": 5418, "unit": "kWh"}
